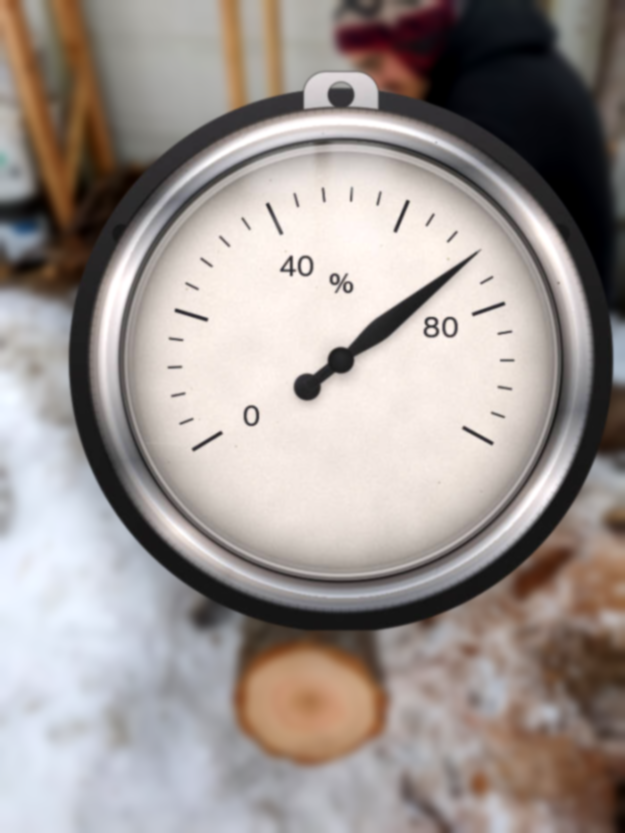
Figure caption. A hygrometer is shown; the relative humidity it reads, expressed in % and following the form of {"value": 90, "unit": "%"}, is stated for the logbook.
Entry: {"value": 72, "unit": "%"}
